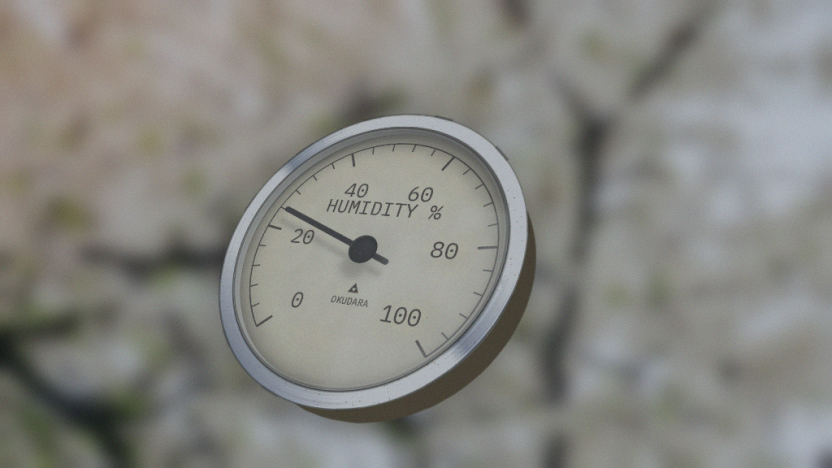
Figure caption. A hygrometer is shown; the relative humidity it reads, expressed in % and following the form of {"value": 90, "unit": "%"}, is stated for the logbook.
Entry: {"value": 24, "unit": "%"}
